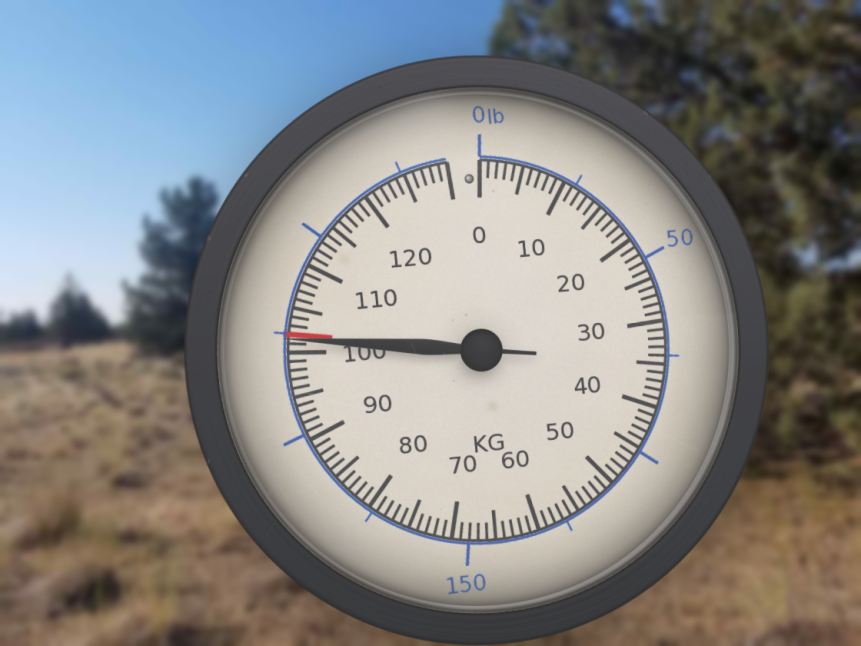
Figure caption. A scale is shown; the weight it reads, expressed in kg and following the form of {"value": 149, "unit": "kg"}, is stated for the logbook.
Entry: {"value": 101.5, "unit": "kg"}
